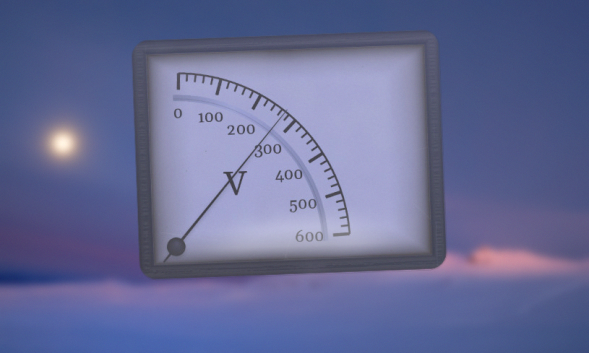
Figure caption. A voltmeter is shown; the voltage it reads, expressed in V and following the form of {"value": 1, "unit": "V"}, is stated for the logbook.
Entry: {"value": 270, "unit": "V"}
